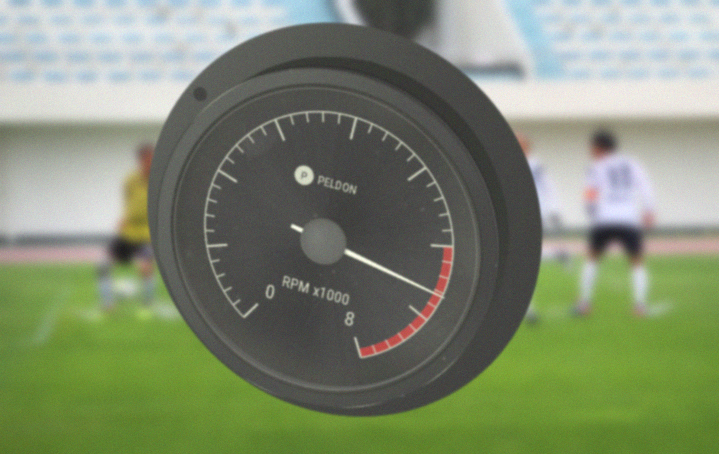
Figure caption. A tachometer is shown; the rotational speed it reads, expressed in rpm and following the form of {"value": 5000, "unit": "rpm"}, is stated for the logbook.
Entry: {"value": 6600, "unit": "rpm"}
